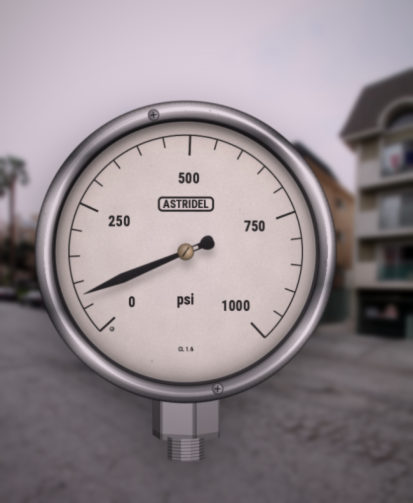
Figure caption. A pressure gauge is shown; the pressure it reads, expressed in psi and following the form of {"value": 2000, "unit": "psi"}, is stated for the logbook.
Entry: {"value": 75, "unit": "psi"}
